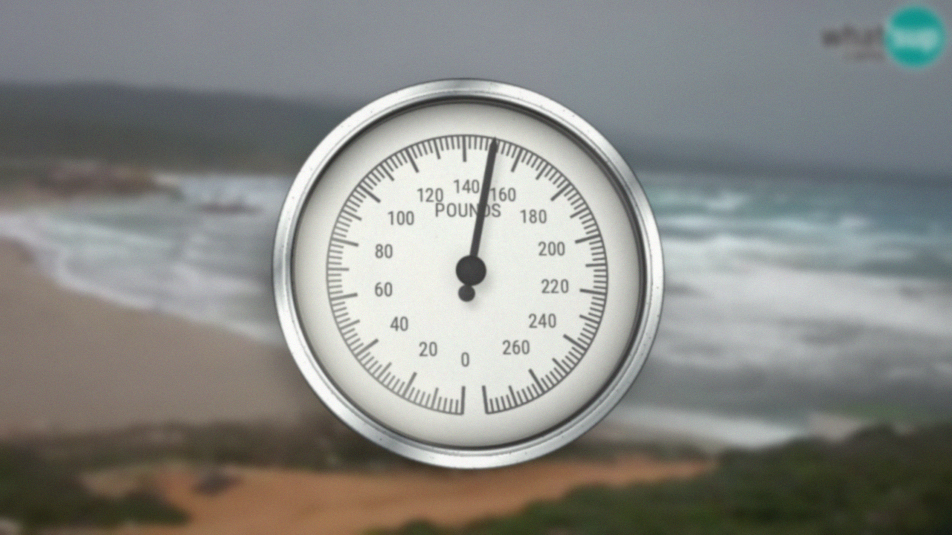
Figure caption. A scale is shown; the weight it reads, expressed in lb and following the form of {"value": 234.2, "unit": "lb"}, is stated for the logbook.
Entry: {"value": 150, "unit": "lb"}
